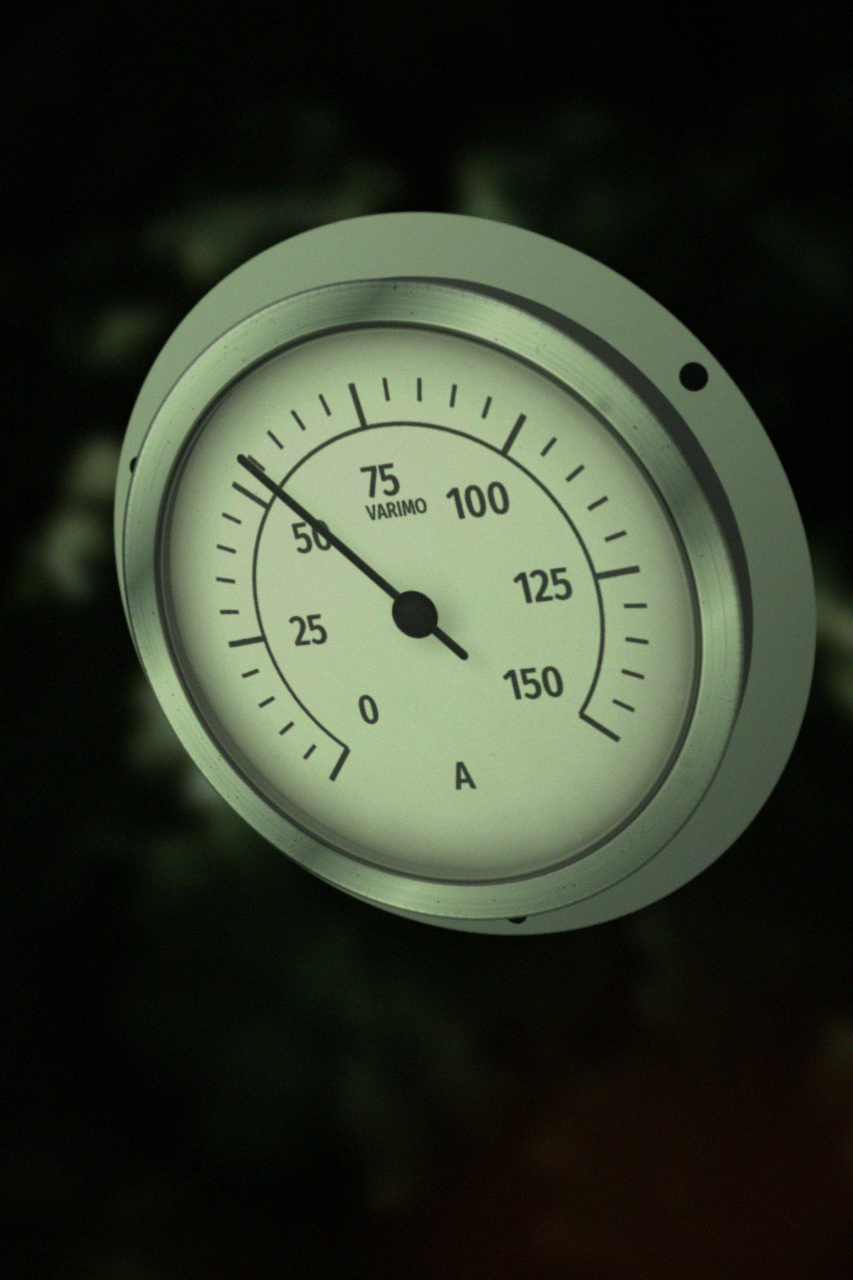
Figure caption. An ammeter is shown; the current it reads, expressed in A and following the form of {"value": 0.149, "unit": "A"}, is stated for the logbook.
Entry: {"value": 55, "unit": "A"}
